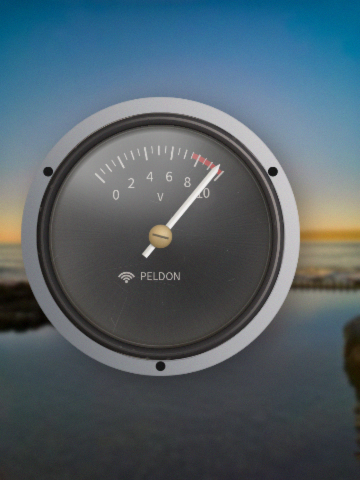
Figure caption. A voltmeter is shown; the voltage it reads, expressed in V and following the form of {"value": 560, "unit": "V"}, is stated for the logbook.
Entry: {"value": 9.5, "unit": "V"}
